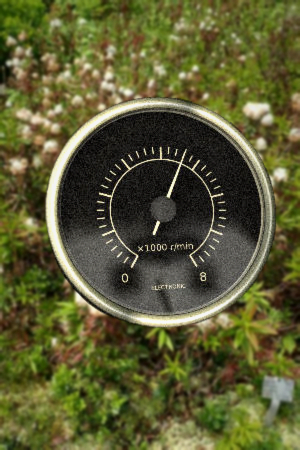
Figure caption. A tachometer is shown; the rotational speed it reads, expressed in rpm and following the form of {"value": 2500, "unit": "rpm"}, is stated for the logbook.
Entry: {"value": 4600, "unit": "rpm"}
